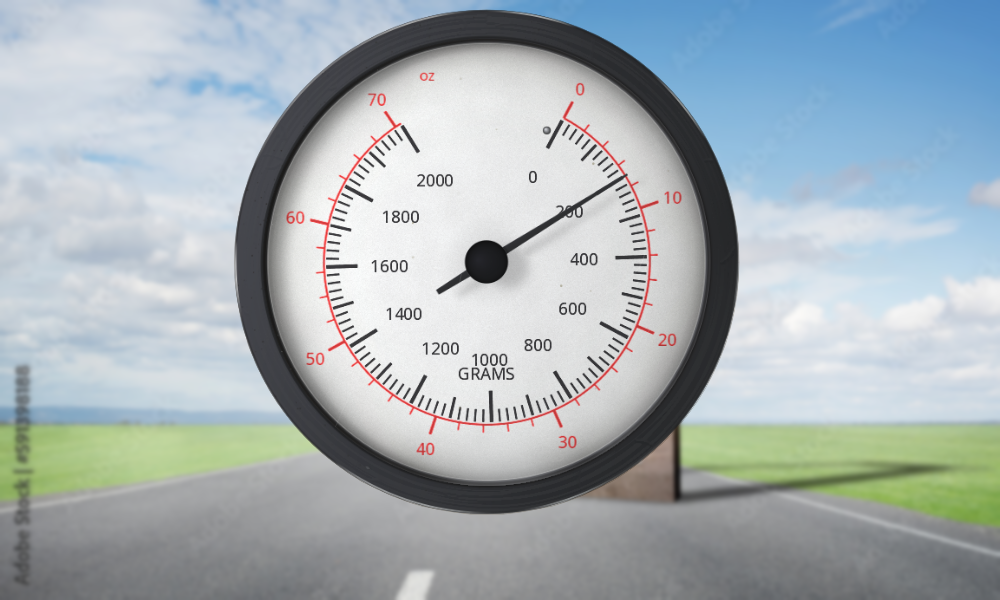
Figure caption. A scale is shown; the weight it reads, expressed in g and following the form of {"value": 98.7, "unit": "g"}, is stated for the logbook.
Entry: {"value": 200, "unit": "g"}
